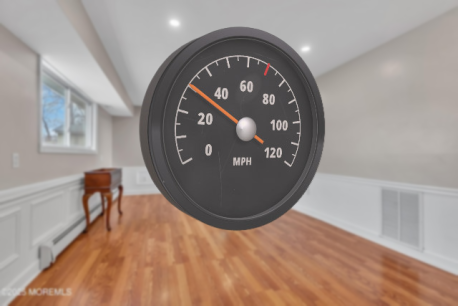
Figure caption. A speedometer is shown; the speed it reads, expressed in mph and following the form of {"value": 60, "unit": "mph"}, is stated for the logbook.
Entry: {"value": 30, "unit": "mph"}
